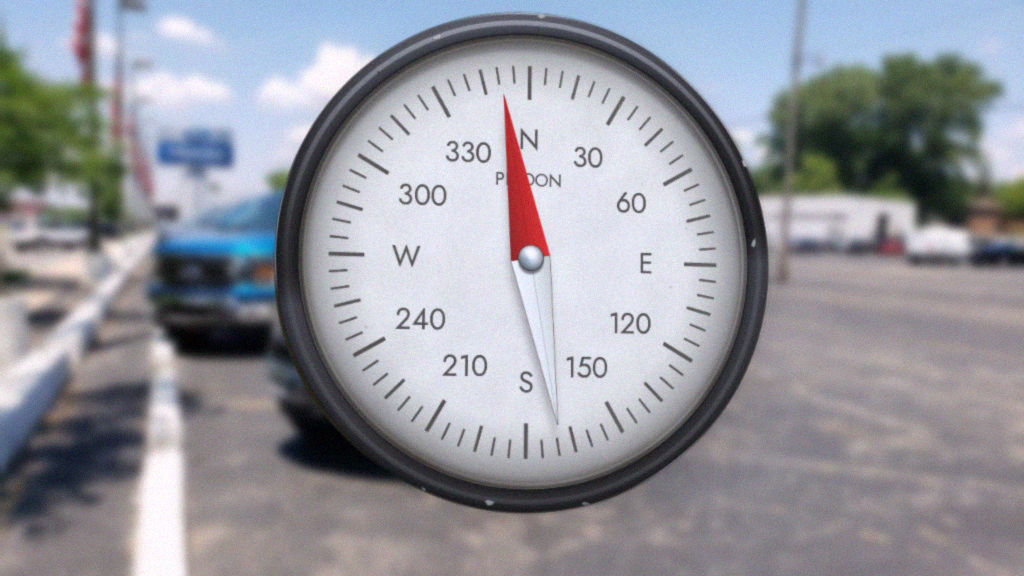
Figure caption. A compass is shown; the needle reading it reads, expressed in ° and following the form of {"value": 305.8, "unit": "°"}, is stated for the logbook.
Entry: {"value": 350, "unit": "°"}
